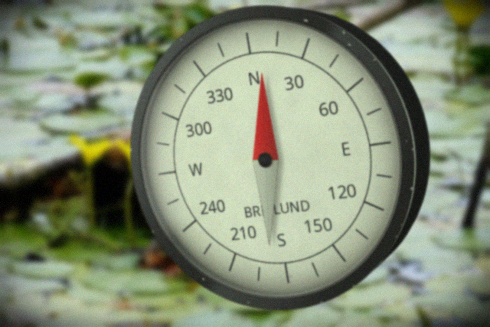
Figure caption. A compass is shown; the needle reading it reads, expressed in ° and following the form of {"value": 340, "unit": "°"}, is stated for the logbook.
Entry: {"value": 7.5, "unit": "°"}
